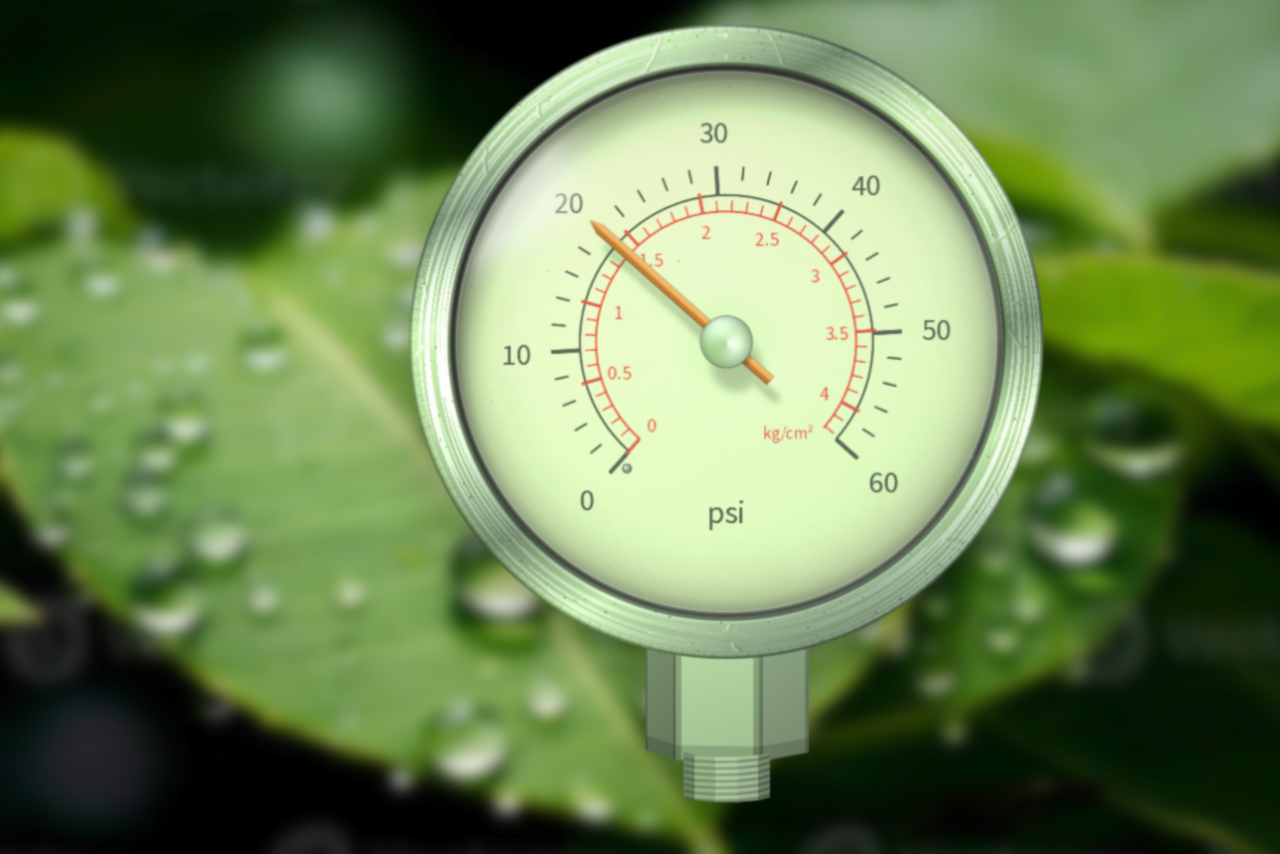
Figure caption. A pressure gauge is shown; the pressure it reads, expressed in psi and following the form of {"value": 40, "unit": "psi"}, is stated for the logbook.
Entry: {"value": 20, "unit": "psi"}
